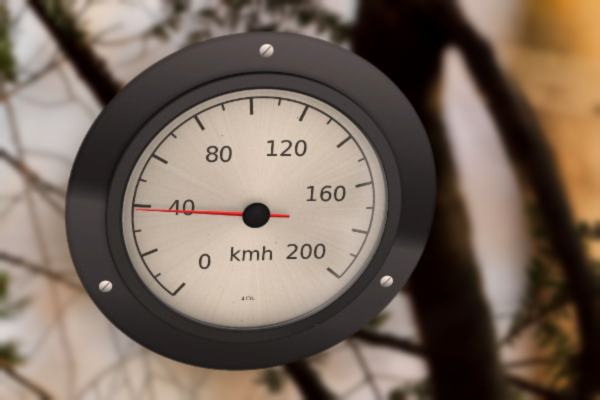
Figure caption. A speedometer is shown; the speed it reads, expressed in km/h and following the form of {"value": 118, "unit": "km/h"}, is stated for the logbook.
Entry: {"value": 40, "unit": "km/h"}
